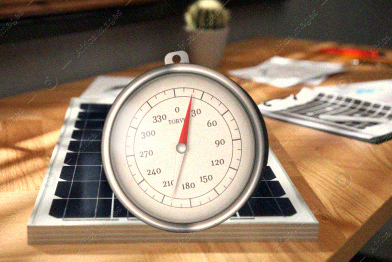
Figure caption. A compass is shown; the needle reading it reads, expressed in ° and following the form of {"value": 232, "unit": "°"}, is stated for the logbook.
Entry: {"value": 20, "unit": "°"}
